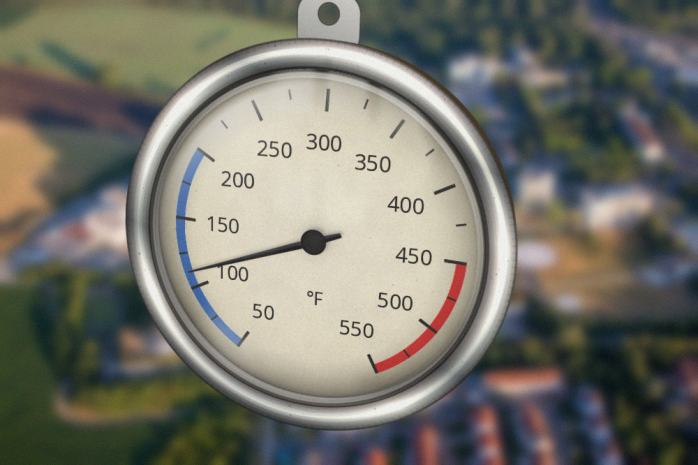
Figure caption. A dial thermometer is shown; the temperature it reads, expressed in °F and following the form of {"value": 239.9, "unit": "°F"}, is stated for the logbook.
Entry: {"value": 112.5, "unit": "°F"}
